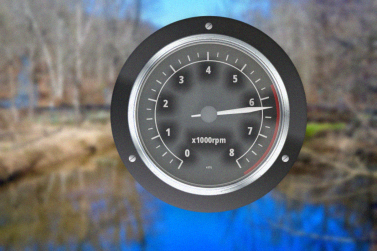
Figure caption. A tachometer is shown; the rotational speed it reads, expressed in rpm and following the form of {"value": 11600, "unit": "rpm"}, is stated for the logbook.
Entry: {"value": 6250, "unit": "rpm"}
